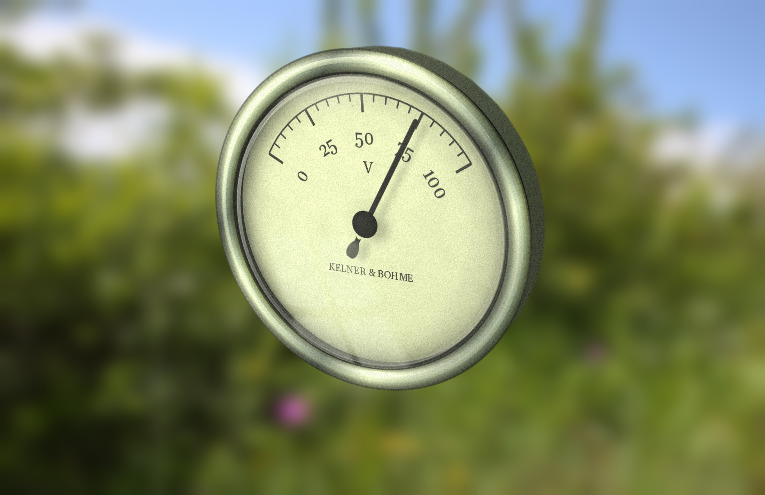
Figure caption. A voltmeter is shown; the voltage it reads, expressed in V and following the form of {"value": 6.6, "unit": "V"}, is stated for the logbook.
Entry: {"value": 75, "unit": "V"}
